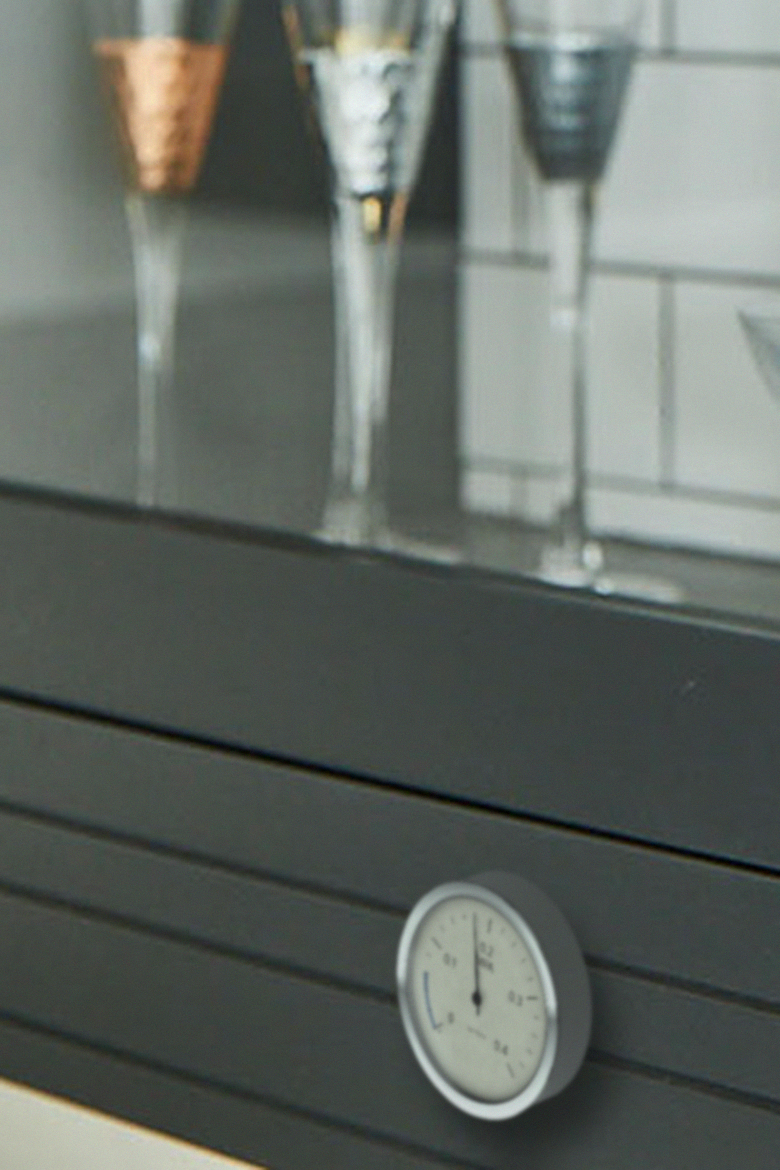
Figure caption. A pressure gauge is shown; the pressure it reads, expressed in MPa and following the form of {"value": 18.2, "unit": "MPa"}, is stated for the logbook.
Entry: {"value": 0.18, "unit": "MPa"}
